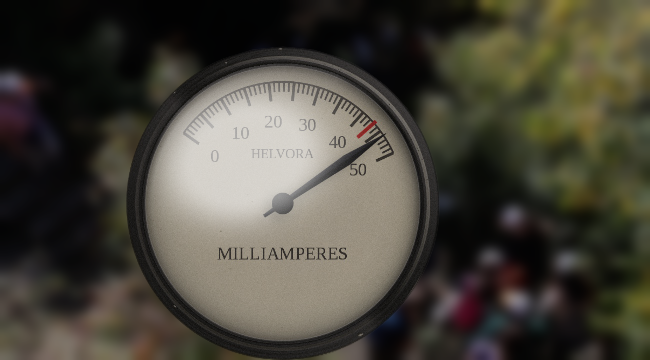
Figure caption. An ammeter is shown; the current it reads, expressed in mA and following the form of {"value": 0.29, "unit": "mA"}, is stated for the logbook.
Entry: {"value": 46, "unit": "mA"}
